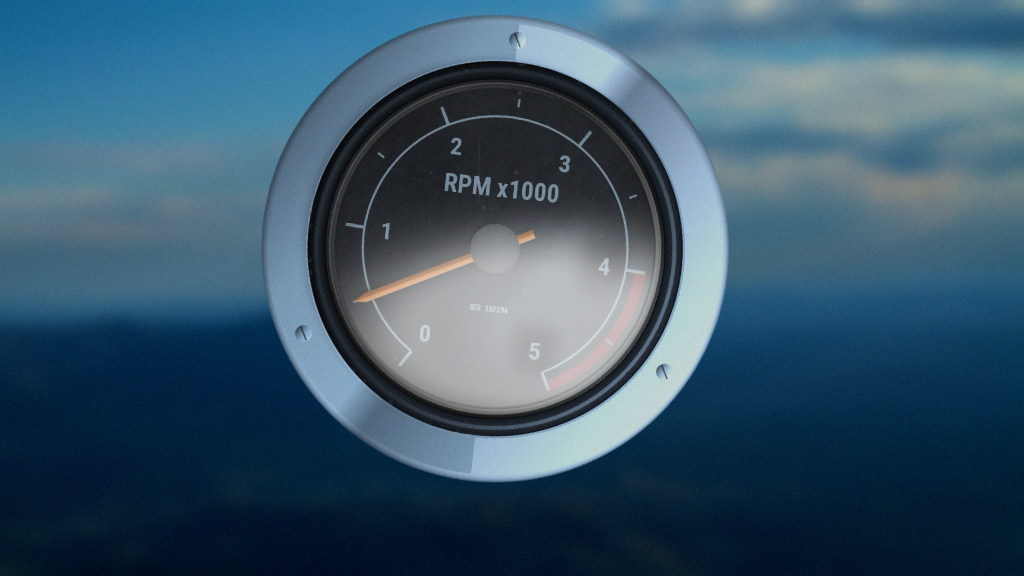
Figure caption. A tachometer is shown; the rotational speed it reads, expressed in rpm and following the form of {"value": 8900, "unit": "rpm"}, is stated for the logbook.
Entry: {"value": 500, "unit": "rpm"}
